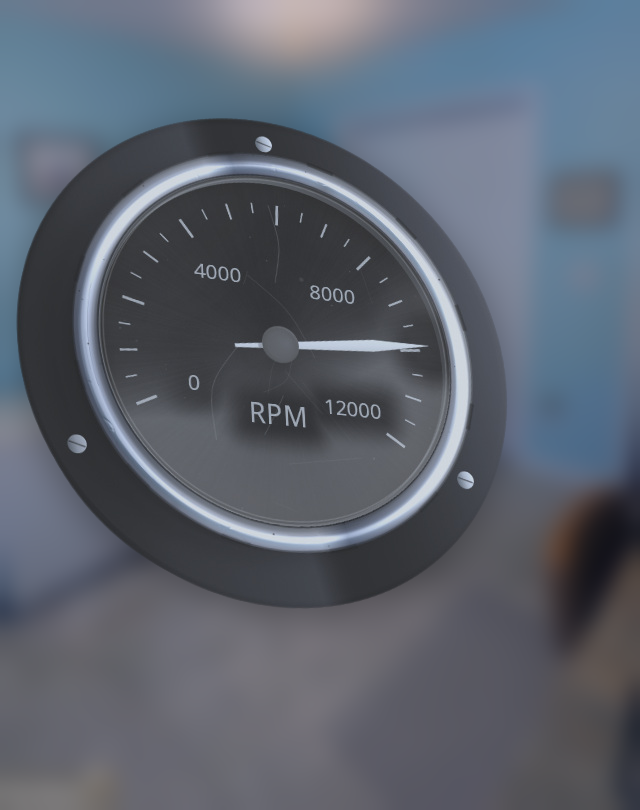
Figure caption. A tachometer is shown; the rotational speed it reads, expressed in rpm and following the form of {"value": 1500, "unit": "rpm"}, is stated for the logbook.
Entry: {"value": 10000, "unit": "rpm"}
